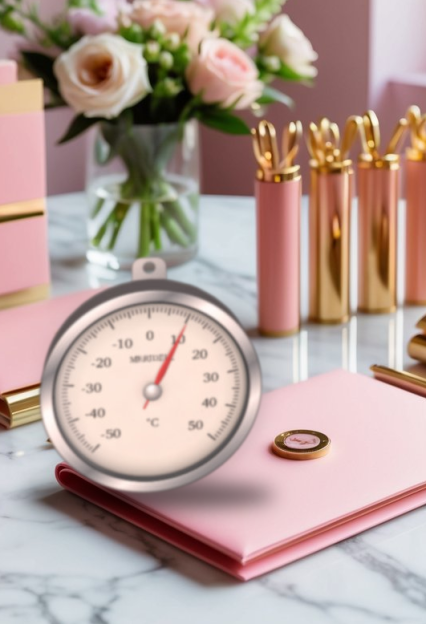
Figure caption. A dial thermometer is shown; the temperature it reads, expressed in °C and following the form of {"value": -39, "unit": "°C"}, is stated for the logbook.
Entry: {"value": 10, "unit": "°C"}
